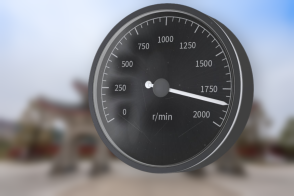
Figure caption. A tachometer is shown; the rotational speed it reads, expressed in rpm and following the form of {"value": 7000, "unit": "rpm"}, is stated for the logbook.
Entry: {"value": 1850, "unit": "rpm"}
